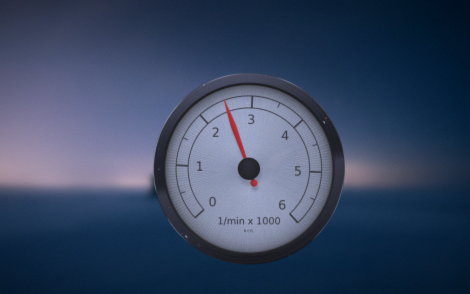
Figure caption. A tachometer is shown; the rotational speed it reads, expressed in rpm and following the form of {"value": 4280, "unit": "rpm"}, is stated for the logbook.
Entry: {"value": 2500, "unit": "rpm"}
